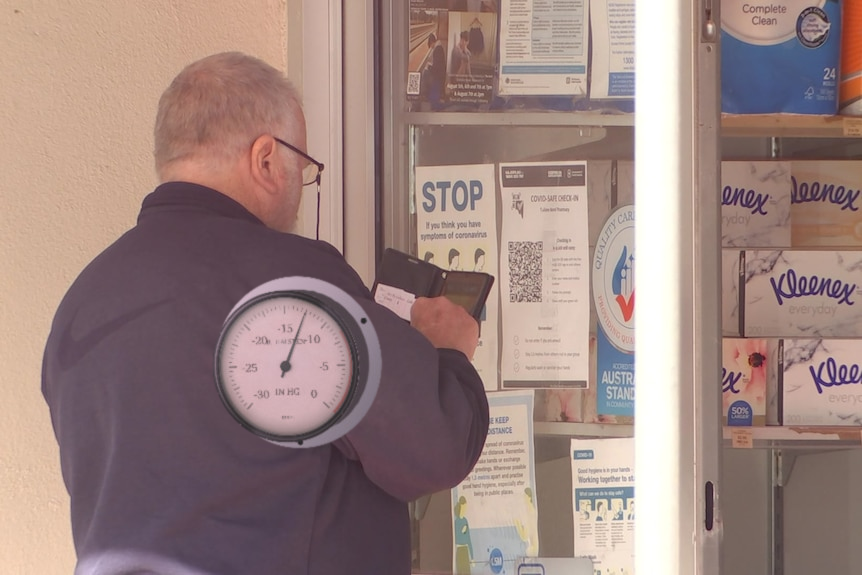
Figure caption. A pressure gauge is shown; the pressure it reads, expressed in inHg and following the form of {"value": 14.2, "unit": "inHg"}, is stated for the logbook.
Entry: {"value": -12.5, "unit": "inHg"}
